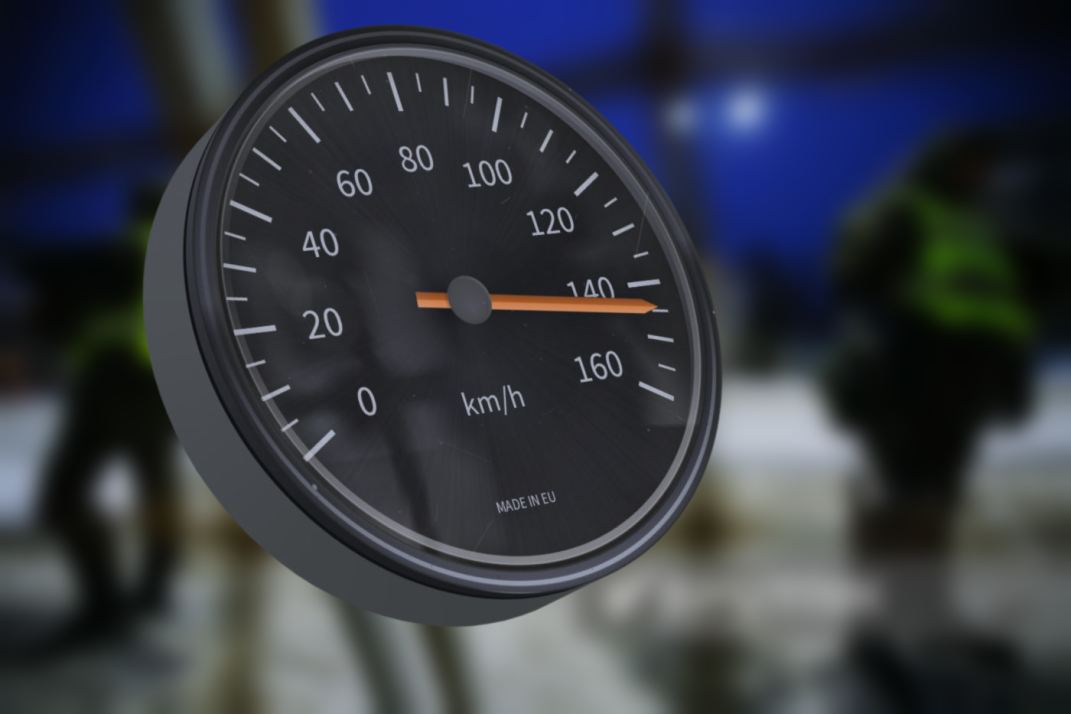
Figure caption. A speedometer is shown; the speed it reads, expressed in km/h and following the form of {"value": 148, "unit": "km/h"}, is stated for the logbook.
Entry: {"value": 145, "unit": "km/h"}
